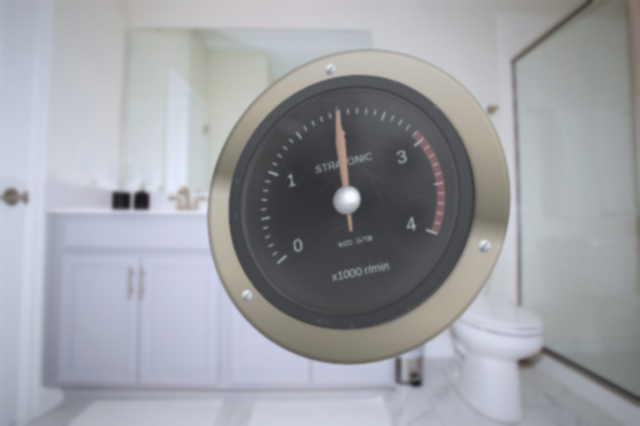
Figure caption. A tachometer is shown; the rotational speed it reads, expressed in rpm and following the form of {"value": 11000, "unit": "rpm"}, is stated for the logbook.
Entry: {"value": 2000, "unit": "rpm"}
